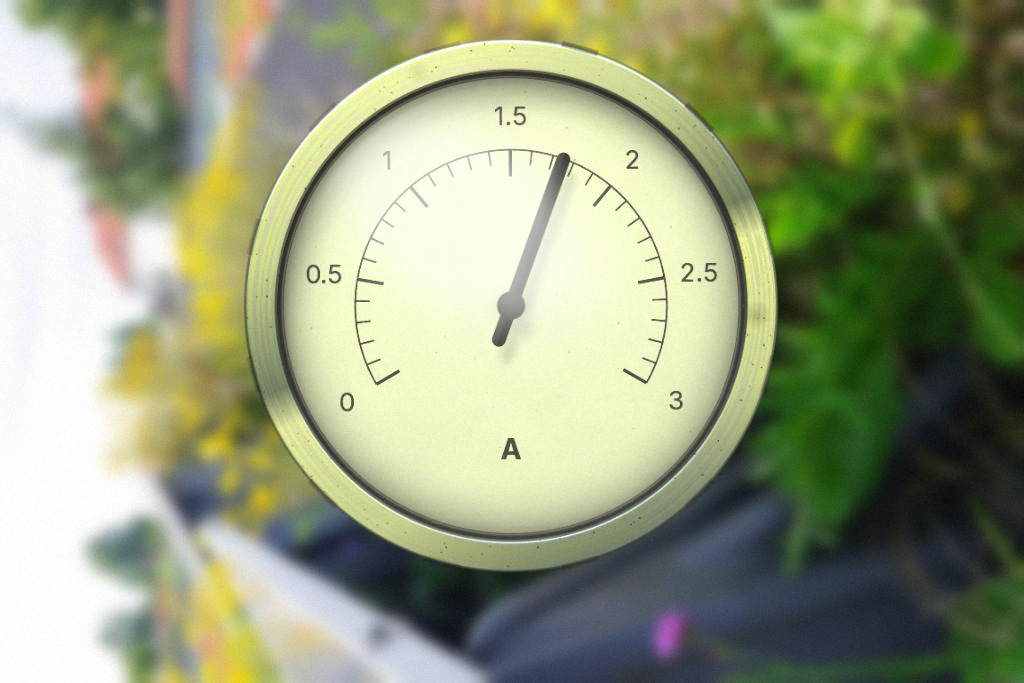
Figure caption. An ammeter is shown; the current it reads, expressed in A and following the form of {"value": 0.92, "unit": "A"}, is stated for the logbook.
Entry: {"value": 1.75, "unit": "A"}
